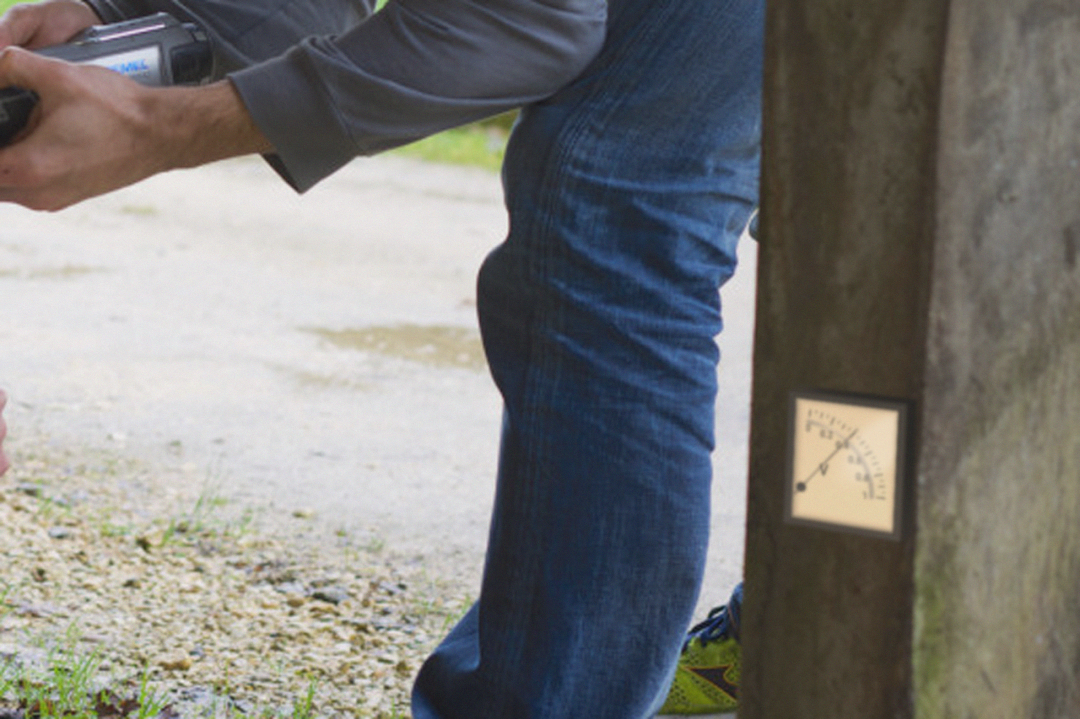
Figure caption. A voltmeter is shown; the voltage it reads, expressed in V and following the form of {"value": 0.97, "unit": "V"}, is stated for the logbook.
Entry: {"value": 0.4, "unit": "V"}
